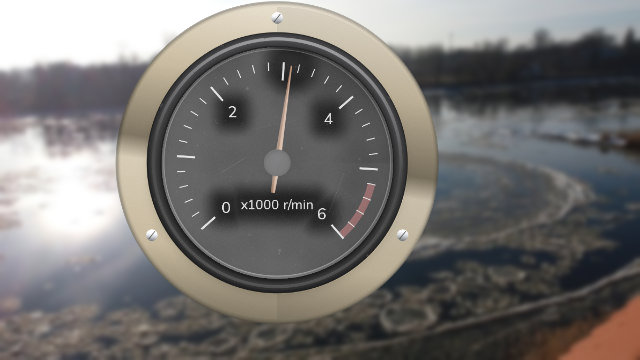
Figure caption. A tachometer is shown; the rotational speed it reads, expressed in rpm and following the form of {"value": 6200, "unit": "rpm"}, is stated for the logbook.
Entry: {"value": 3100, "unit": "rpm"}
